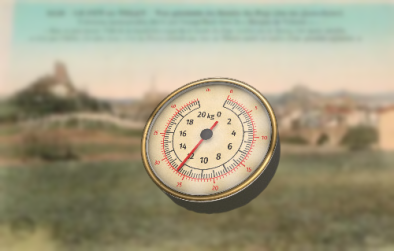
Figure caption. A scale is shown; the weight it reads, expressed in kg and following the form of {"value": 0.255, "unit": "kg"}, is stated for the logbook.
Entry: {"value": 12, "unit": "kg"}
